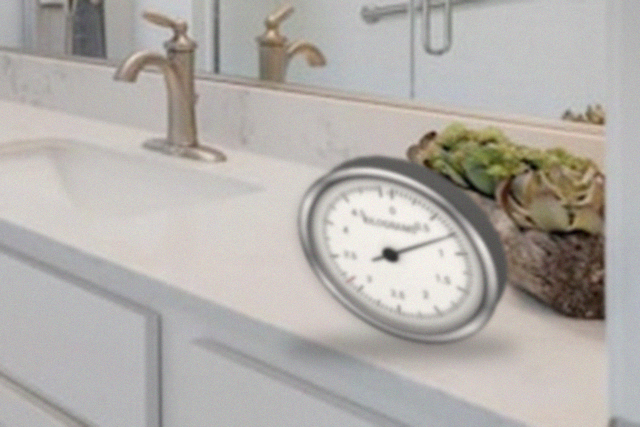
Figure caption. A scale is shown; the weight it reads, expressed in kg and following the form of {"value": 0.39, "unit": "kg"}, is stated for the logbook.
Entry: {"value": 0.75, "unit": "kg"}
